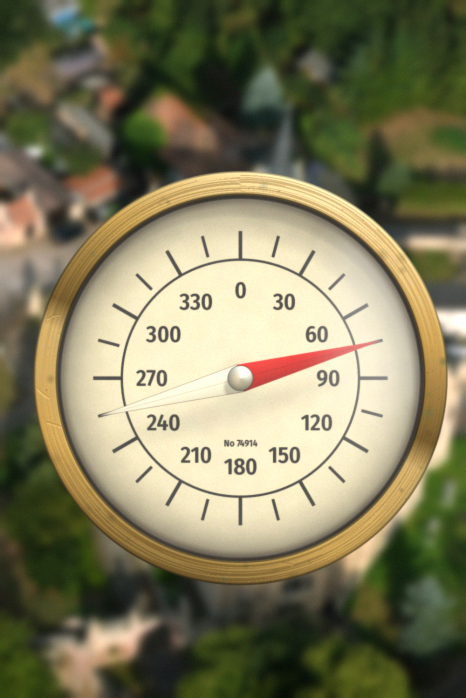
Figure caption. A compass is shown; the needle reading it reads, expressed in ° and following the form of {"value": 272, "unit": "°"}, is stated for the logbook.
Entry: {"value": 75, "unit": "°"}
